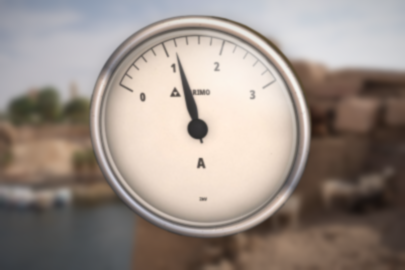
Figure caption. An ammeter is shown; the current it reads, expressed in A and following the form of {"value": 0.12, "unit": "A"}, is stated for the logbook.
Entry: {"value": 1.2, "unit": "A"}
